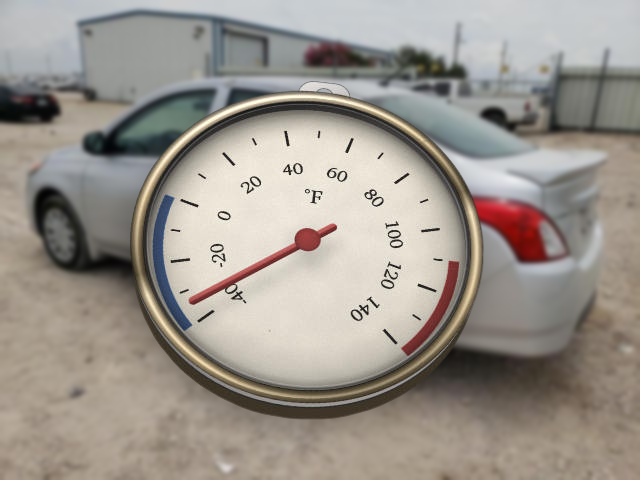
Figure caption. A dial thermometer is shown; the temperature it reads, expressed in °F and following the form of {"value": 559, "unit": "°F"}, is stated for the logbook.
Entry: {"value": -35, "unit": "°F"}
